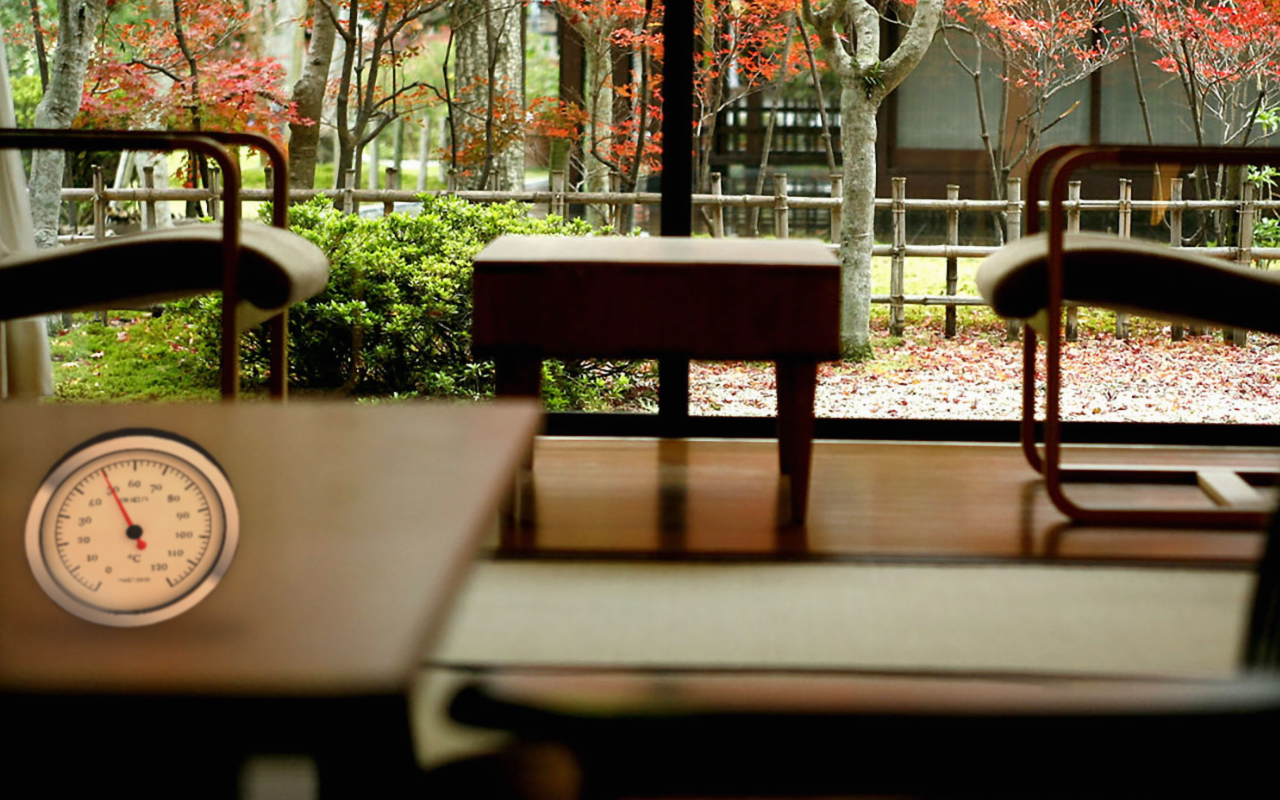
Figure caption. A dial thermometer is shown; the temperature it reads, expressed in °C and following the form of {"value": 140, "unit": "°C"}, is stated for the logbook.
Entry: {"value": 50, "unit": "°C"}
